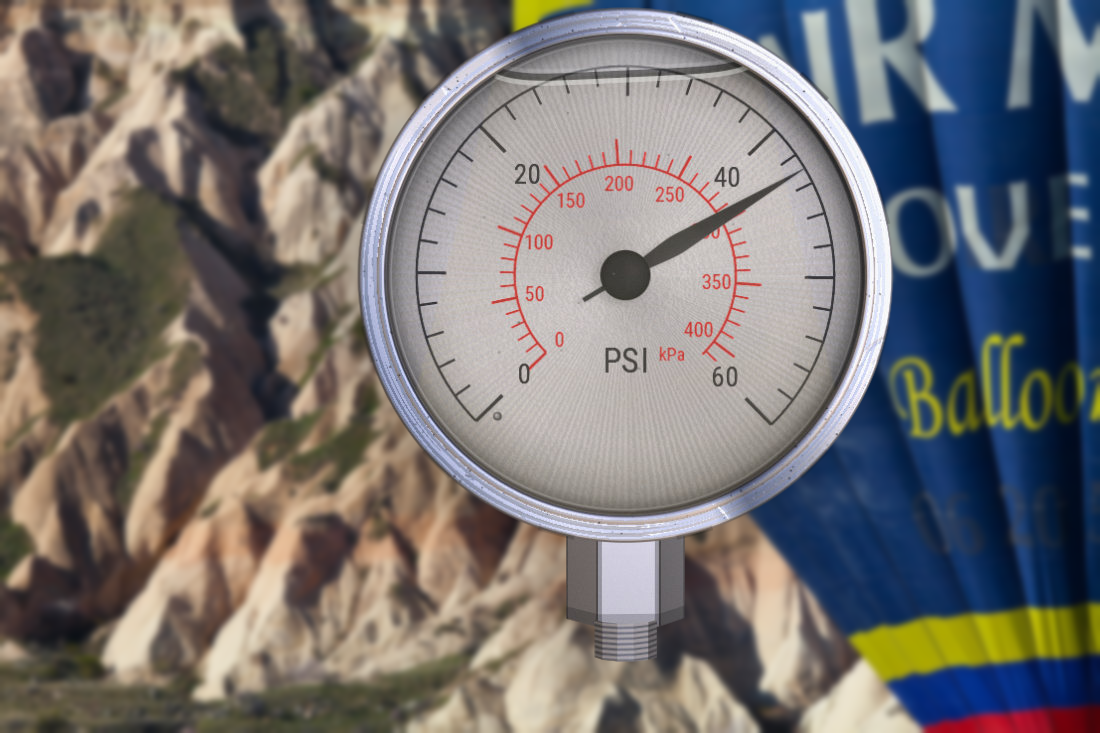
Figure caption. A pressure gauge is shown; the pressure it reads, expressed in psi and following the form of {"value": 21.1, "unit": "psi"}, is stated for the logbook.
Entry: {"value": 43, "unit": "psi"}
